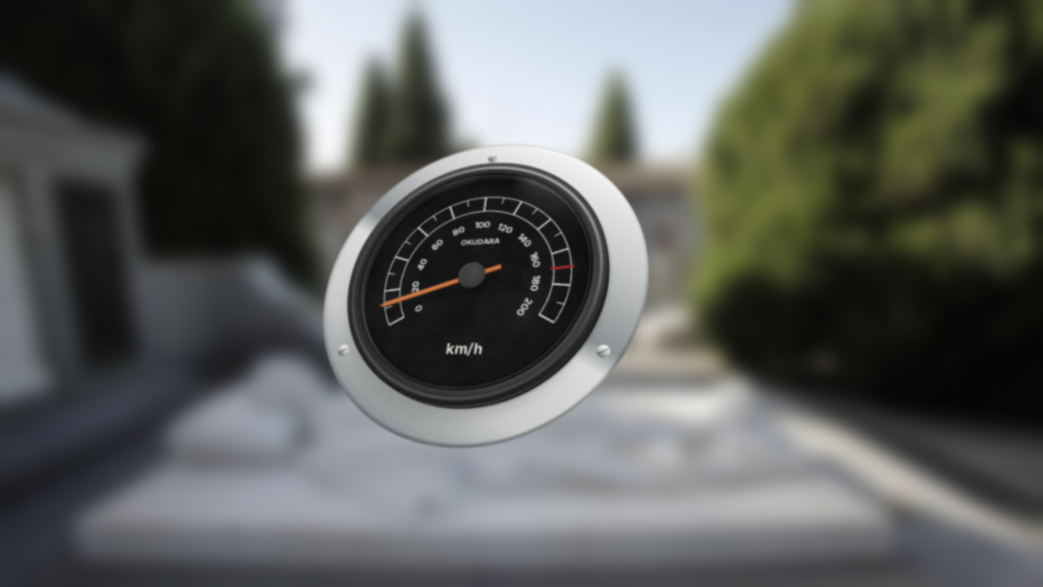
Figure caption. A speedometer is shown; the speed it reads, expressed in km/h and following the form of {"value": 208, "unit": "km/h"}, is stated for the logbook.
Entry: {"value": 10, "unit": "km/h"}
